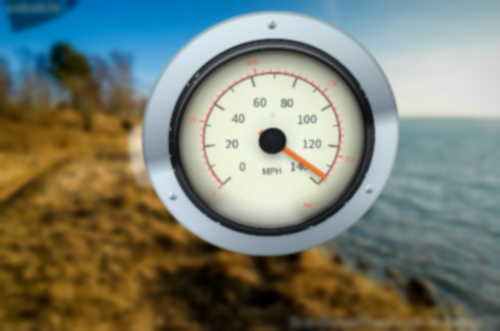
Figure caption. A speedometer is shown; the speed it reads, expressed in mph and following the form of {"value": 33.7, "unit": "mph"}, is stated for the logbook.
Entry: {"value": 135, "unit": "mph"}
